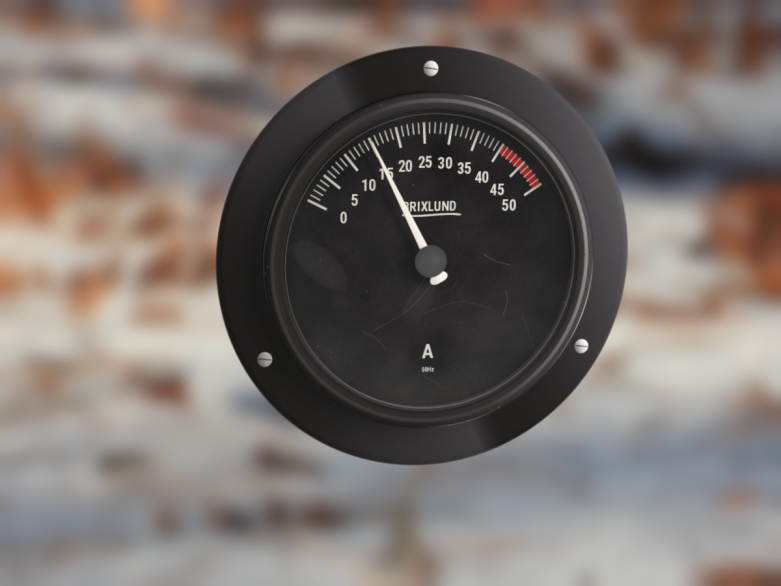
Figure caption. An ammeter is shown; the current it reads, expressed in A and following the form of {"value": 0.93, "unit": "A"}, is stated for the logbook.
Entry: {"value": 15, "unit": "A"}
